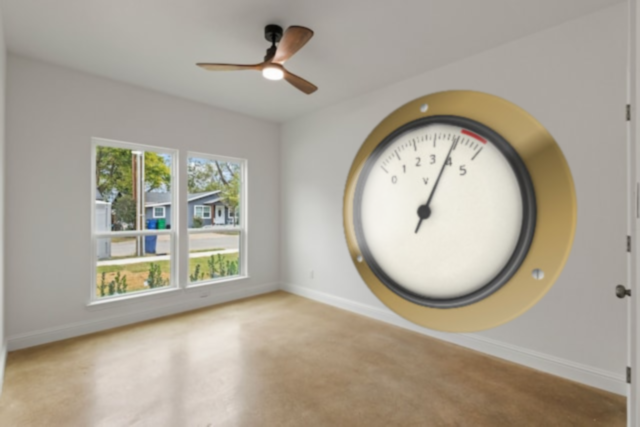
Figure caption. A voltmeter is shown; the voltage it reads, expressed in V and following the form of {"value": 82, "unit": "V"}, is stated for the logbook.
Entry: {"value": 4, "unit": "V"}
